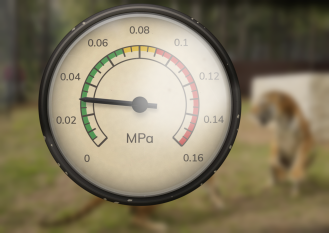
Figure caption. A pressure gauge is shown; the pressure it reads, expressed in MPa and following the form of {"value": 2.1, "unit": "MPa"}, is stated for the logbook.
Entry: {"value": 0.03, "unit": "MPa"}
